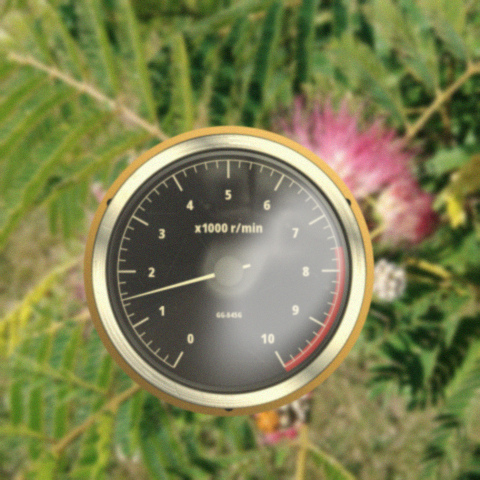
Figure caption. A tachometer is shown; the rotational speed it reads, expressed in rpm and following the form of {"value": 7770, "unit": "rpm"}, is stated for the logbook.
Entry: {"value": 1500, "unit": "rpm"}
